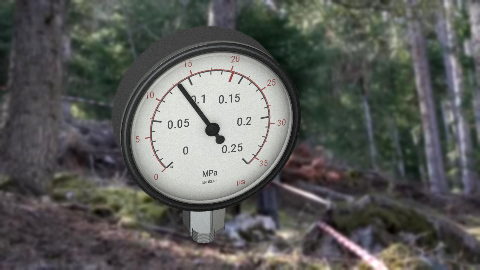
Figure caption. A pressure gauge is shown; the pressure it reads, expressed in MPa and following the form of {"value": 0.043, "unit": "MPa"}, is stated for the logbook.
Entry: {"value": 0.09, "unit": "MPa"}
